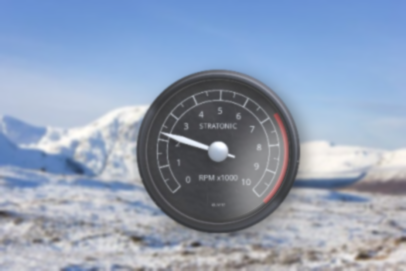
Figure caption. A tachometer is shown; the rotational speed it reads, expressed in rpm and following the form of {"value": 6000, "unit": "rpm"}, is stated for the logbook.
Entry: {"value": 2250, "unit": "rpm"}
